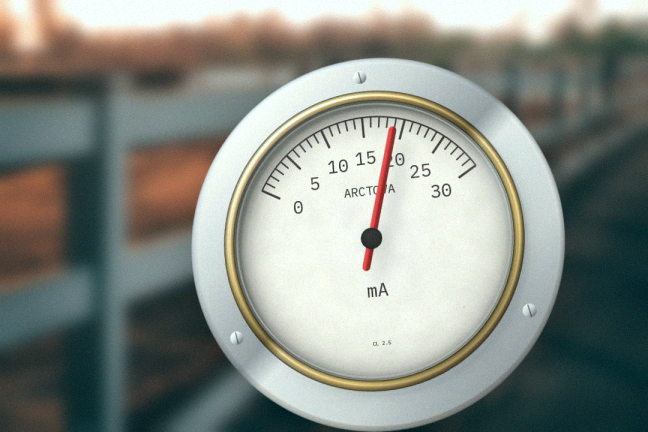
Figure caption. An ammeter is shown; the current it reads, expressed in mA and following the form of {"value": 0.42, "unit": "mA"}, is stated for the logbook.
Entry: {"value": 19, "unit": "mA"}
